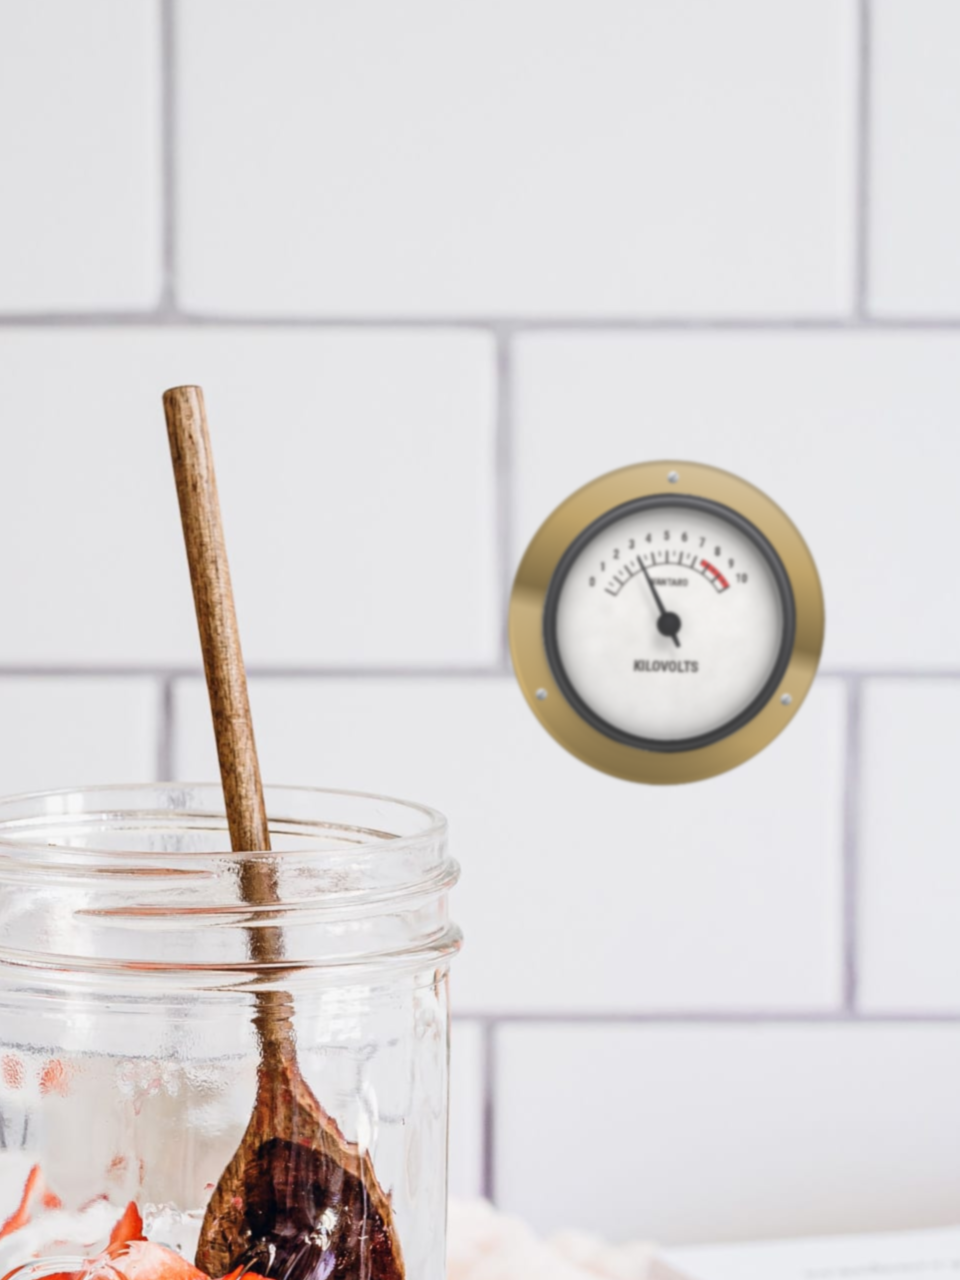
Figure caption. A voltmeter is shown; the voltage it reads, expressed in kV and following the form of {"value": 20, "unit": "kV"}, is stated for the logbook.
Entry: {"value": 3, "unit": "kV"}
